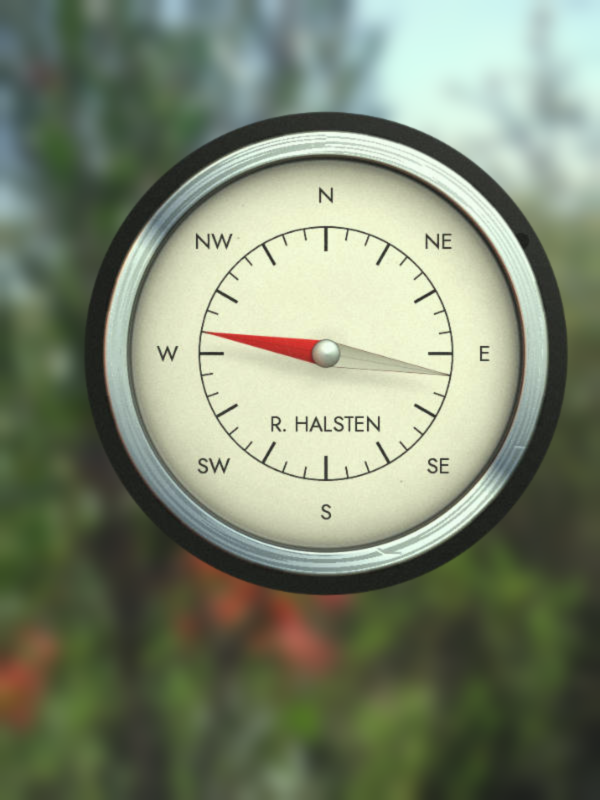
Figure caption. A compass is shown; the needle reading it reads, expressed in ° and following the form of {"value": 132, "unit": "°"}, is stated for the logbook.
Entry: {"value": 280, "unit": "°"}
